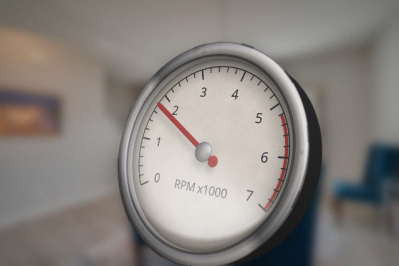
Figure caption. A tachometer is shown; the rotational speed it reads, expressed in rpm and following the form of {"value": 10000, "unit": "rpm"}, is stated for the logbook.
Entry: {"value": 1800, "unit": "rpm"}
